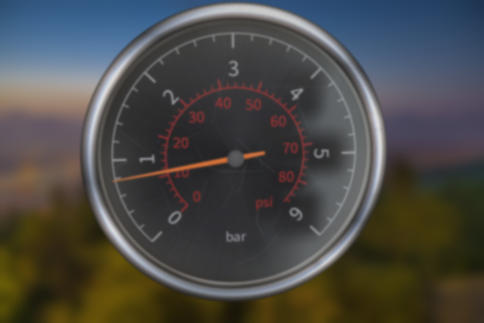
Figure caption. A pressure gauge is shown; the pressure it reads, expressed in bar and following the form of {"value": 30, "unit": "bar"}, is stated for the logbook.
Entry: {"value": 0.8, "unit": "bar"}
